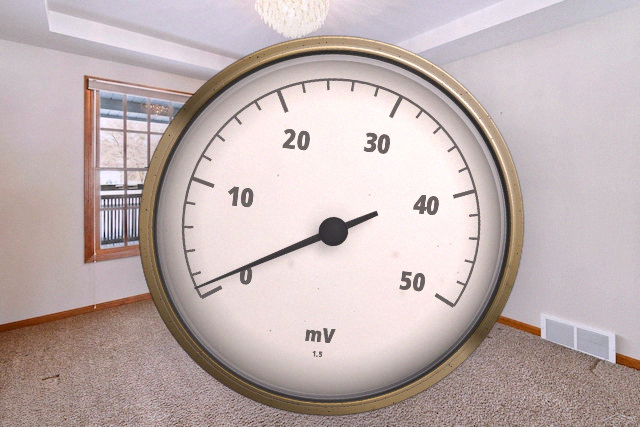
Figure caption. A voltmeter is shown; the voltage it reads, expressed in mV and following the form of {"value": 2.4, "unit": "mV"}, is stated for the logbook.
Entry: {"value": 1, "unit": "mV"}
